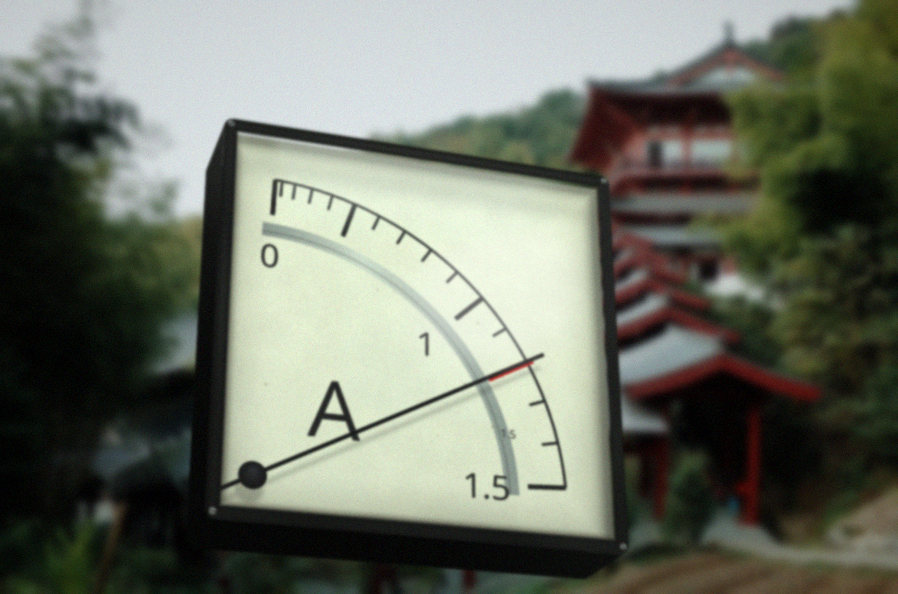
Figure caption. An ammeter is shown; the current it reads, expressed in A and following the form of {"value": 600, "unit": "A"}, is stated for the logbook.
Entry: {"value": 1.2, "unit": "A"}
